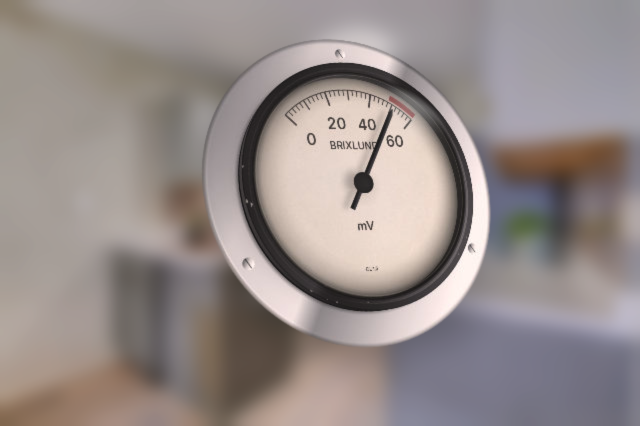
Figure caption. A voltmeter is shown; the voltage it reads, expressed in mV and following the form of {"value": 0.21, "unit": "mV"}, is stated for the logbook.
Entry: {"value": 50, "unit": "mV"}
